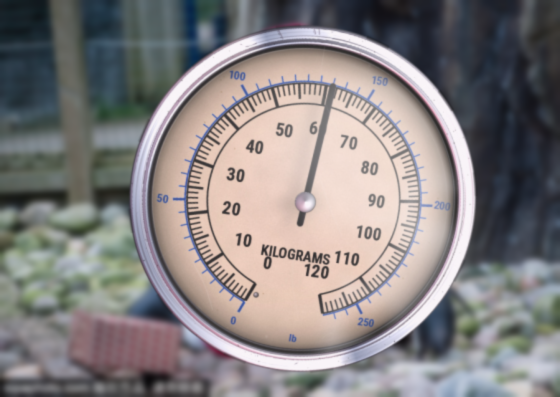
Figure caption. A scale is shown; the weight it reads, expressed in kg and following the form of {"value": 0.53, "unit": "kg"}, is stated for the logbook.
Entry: {"value": 61, "unit": "kg"}
